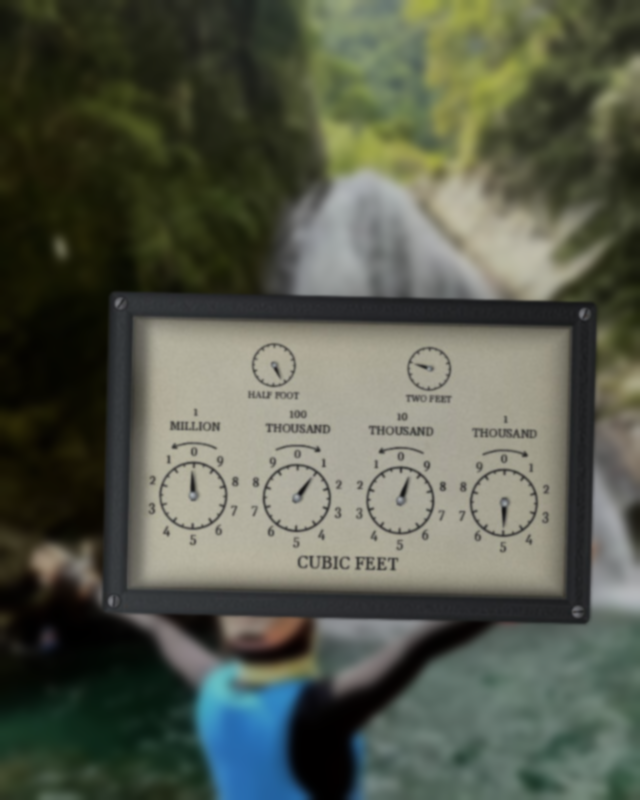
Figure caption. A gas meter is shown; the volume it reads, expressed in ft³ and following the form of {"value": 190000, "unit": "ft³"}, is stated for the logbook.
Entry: {"value": 9500, "unit": "ft³"}
